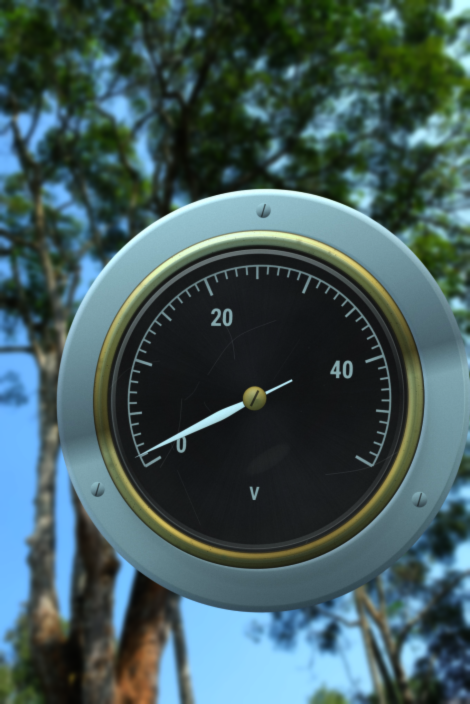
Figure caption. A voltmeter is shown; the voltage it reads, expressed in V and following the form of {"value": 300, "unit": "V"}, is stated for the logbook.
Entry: {"value": 1, "unit": "V"}
